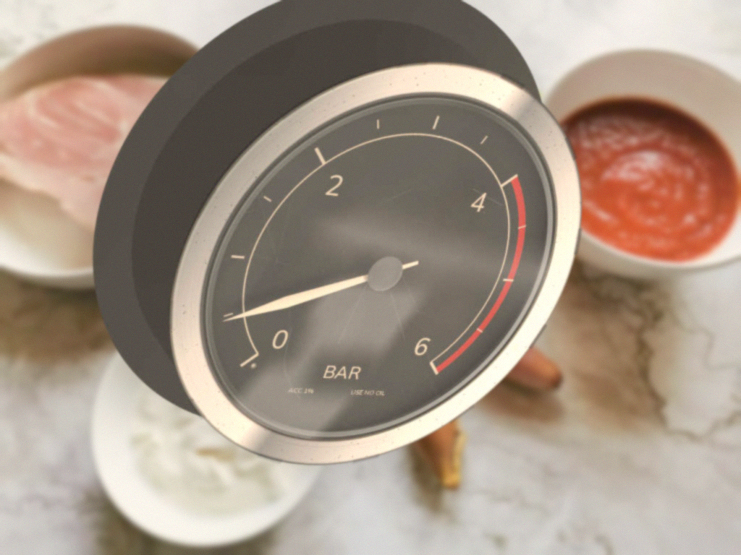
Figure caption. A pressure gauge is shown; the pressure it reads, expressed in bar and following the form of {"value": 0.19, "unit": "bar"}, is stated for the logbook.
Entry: {"value": 0.5, "unit": "bar"}
